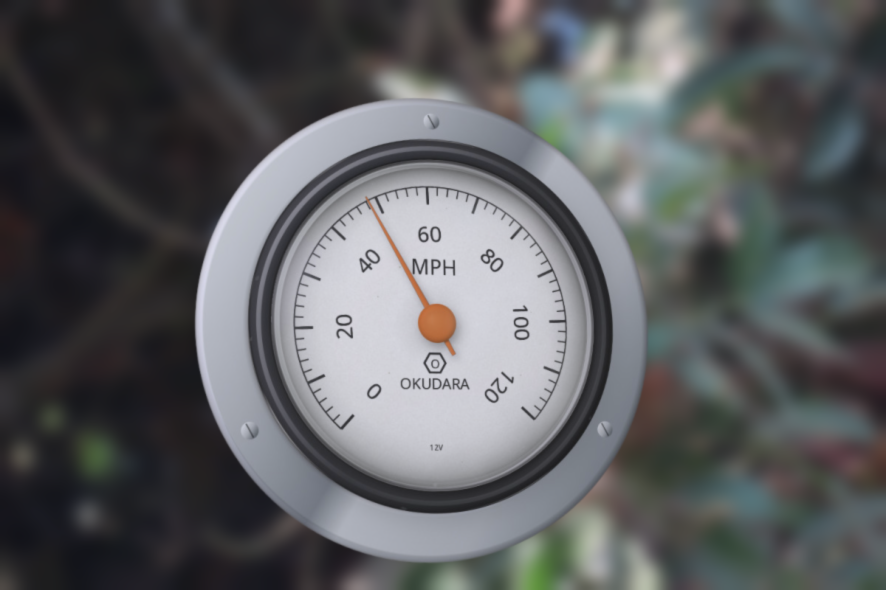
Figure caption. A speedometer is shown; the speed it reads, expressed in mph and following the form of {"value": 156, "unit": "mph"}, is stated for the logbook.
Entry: {"value": 48, "unit": "mph"}
